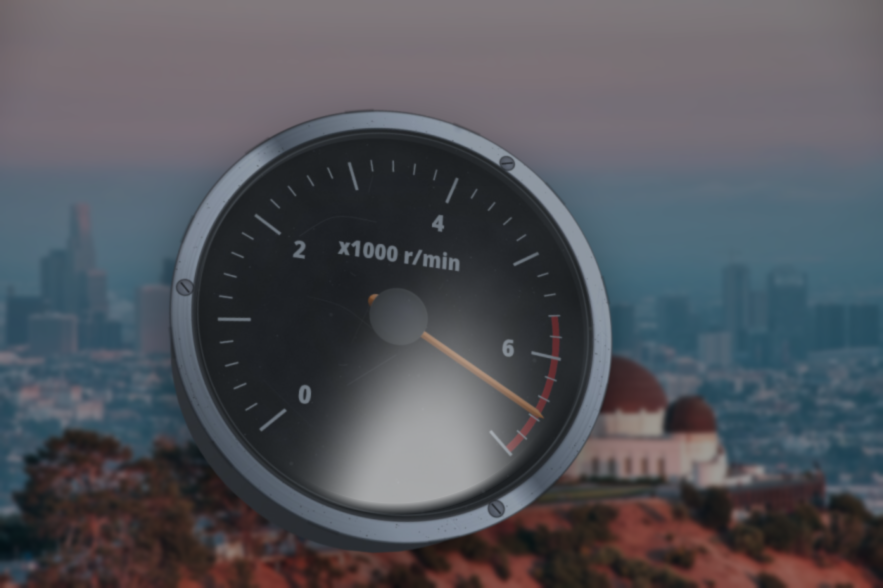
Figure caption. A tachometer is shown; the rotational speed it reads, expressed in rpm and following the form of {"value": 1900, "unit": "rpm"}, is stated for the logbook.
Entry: {"value": 6600, "unit": "rpm"}
